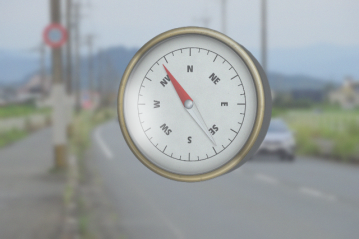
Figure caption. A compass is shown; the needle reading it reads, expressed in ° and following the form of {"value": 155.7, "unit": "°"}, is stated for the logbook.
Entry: {"value": 325, "unit": "°"}
